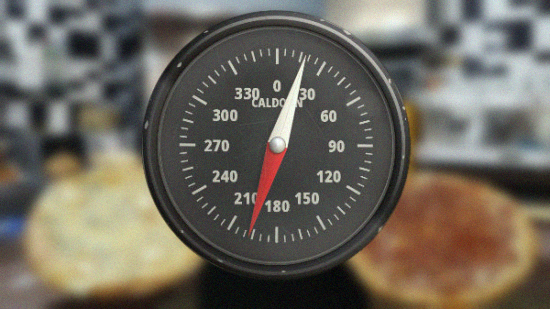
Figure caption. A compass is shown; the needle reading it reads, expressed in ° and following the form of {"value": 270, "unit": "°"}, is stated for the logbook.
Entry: {"value": 197.5, "unit": "°"}
